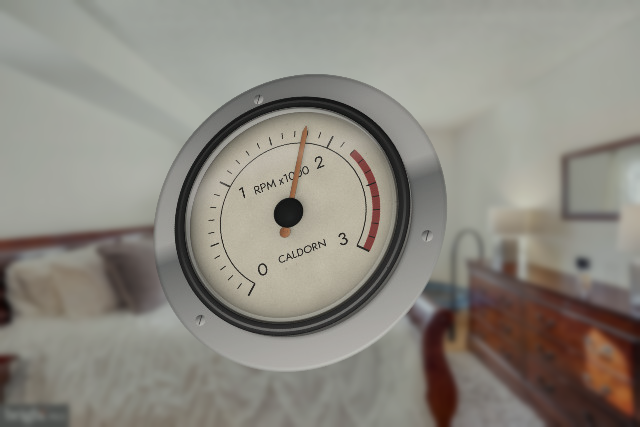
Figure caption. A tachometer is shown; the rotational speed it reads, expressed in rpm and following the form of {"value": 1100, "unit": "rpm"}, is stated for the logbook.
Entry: {"value": 1800, "unit": "rpm"}
